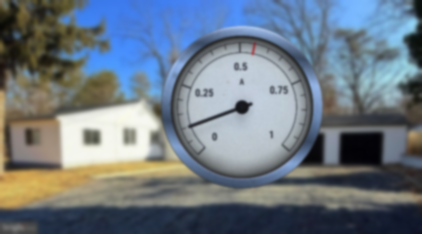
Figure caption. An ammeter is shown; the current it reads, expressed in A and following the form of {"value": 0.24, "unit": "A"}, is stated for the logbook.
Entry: {"value": 0.1, "unit": "A"}
